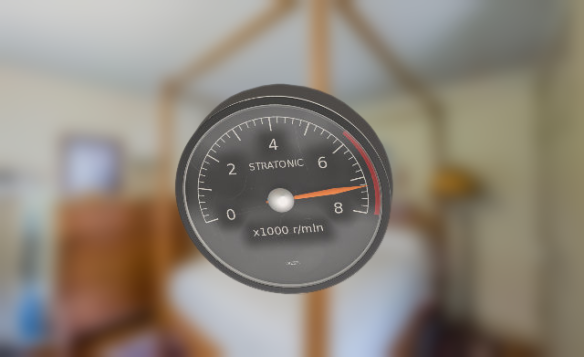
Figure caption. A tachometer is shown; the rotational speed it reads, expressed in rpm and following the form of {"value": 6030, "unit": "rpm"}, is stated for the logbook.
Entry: {"value": 7200, "unit": "rpm"}
